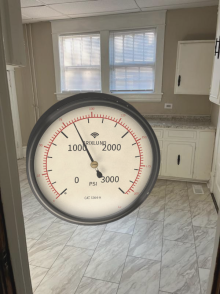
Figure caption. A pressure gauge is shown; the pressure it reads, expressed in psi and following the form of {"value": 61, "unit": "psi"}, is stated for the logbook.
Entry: {"value": 1200, "unit": "psi"}
